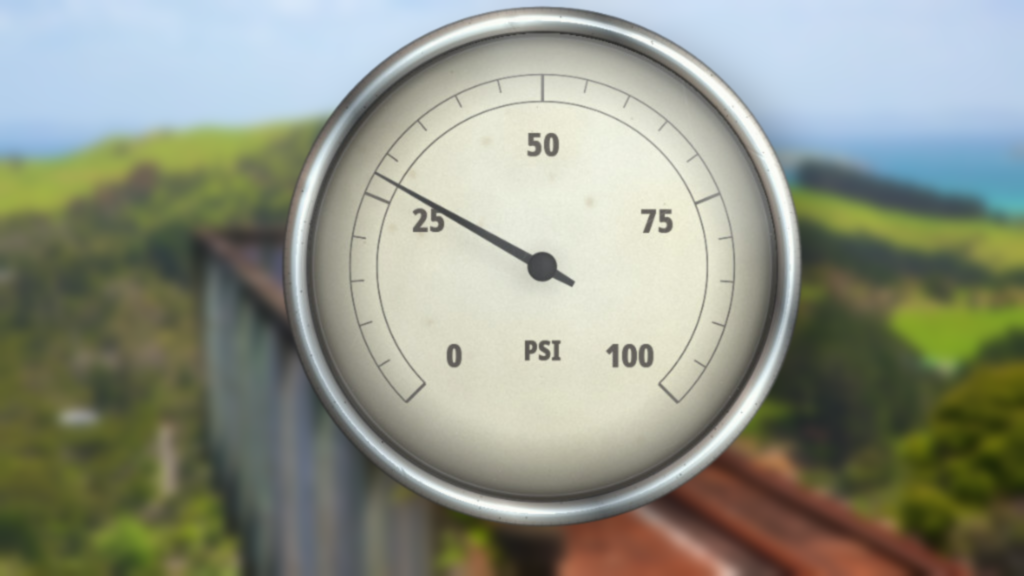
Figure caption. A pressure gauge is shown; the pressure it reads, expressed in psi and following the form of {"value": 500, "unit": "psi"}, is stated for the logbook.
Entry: {"value": 27.5, "unit": "psi"}
